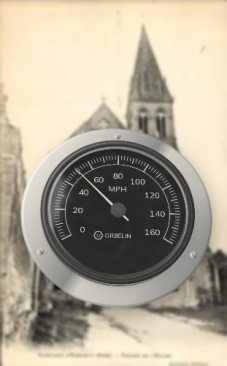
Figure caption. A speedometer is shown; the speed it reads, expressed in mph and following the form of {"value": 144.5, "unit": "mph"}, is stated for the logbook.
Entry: {"value": 50, "unit": "mph"}
